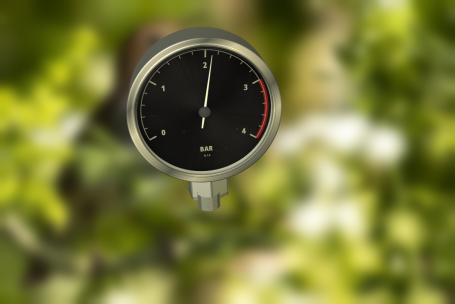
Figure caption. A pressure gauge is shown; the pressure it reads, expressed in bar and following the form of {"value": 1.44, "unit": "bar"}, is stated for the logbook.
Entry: {"value": 2.1, "unit": "bar"}
